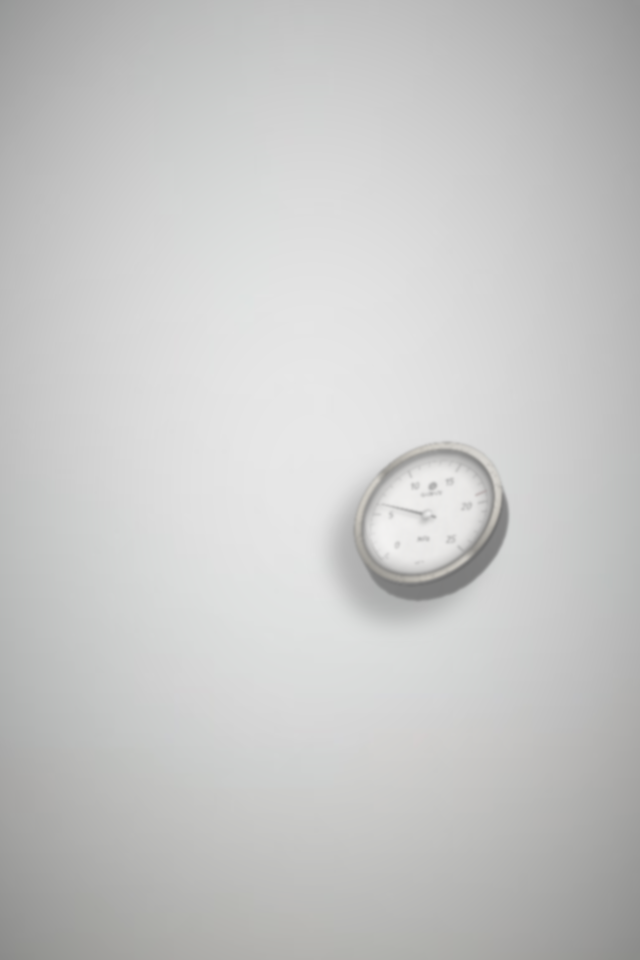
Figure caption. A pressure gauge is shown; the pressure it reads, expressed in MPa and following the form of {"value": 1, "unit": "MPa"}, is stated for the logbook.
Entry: {"value": 6, "unit": "MPa"}
